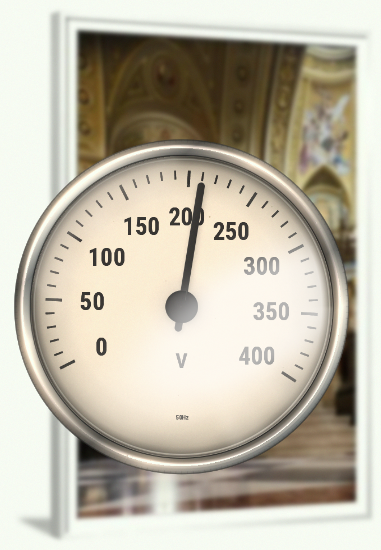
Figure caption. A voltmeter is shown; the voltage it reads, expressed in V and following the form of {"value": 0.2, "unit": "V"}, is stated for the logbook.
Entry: {"value": 210, "unit": "V"}
